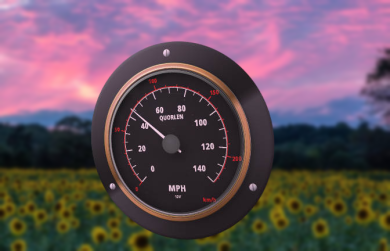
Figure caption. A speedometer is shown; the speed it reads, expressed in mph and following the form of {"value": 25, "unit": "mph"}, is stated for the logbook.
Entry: {"value": 45, "unit": "mph"}
